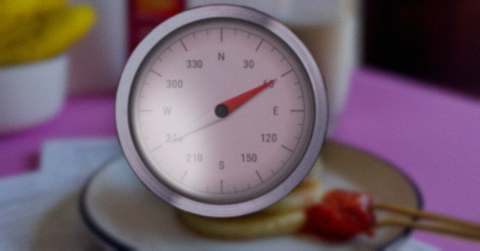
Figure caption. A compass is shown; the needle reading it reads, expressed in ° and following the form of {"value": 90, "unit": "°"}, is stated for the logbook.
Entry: {"value": 60, "unit": "°"}
